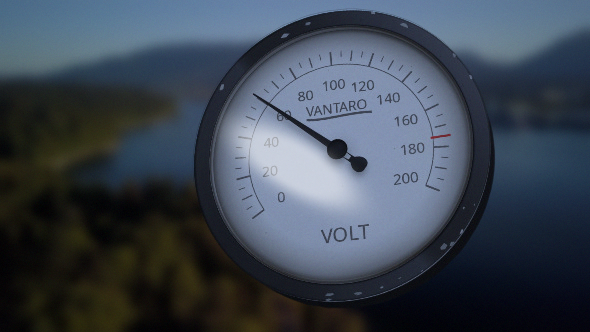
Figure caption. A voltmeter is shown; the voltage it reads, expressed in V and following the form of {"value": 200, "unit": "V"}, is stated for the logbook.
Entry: {"value": 60, "unit": "V"}
